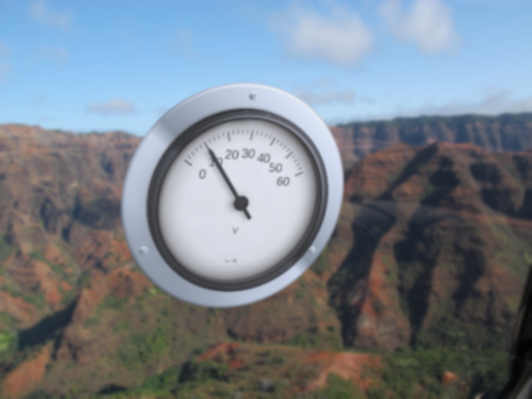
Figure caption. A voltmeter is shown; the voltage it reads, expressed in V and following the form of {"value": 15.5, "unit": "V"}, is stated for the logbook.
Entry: {"value": 10, "unit": "V"}
